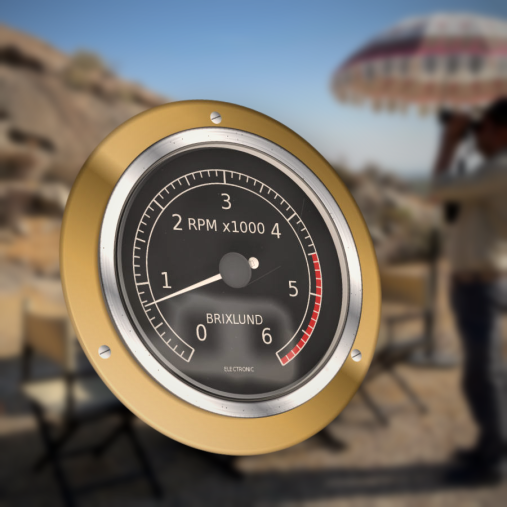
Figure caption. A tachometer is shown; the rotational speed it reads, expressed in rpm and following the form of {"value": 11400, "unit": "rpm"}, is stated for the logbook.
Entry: {"value": 750, "unit": "rpm"}
